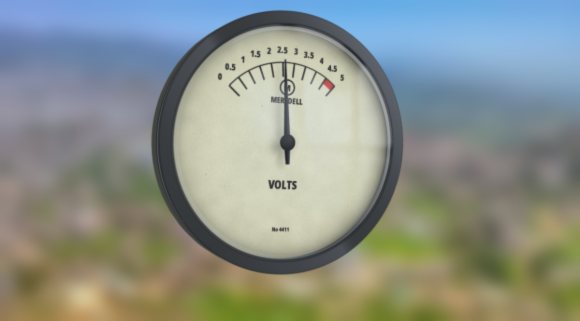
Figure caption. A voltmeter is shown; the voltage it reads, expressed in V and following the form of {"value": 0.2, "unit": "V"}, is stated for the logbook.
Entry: {"value": 2.5, "unit": "V"}
